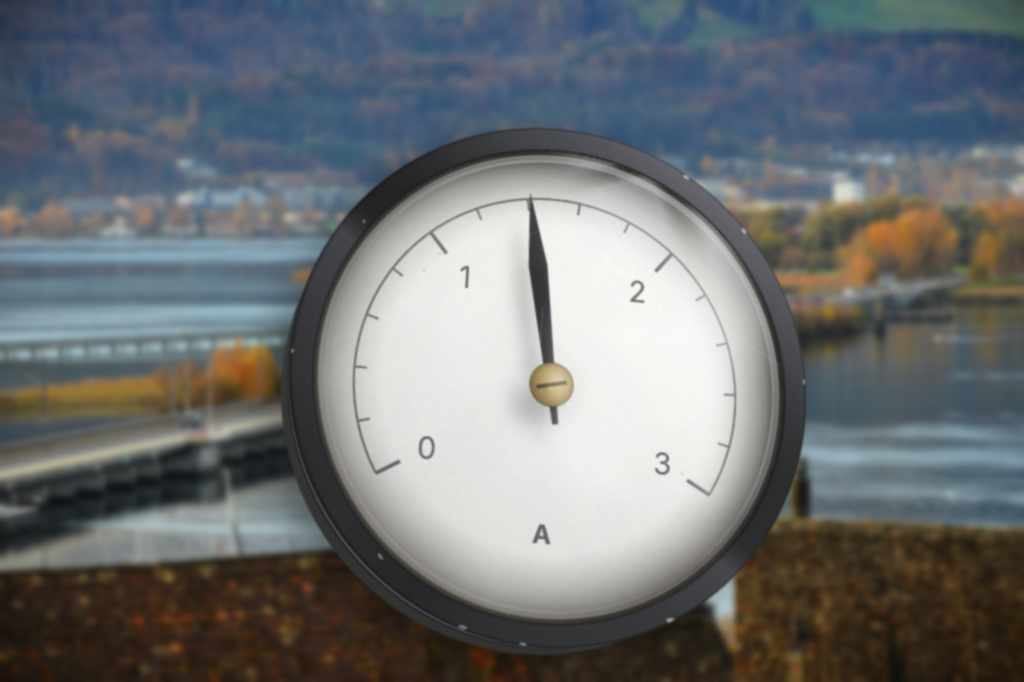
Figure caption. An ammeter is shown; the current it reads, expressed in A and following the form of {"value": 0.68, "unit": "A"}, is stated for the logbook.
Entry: {"value": 1.4, "unit": "A"}
